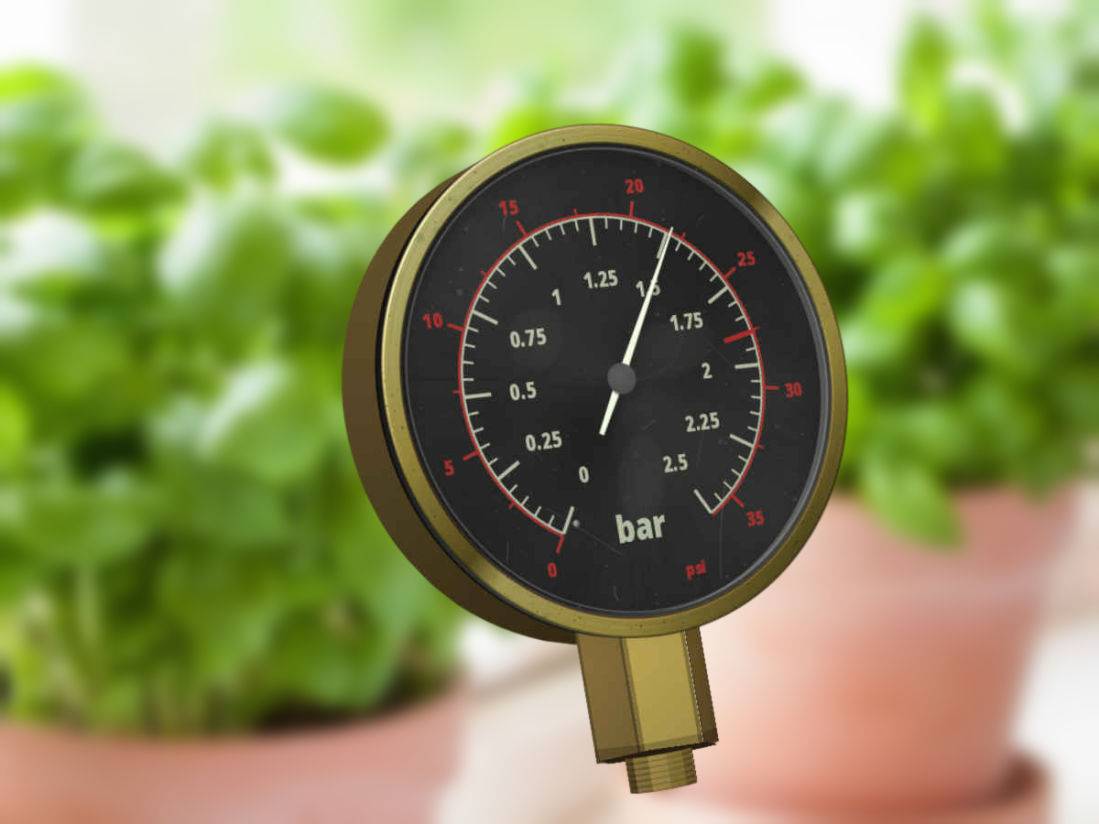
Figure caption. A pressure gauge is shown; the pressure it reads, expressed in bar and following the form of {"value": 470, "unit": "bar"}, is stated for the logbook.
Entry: {"value": 1.5, "unit": "bar"}
